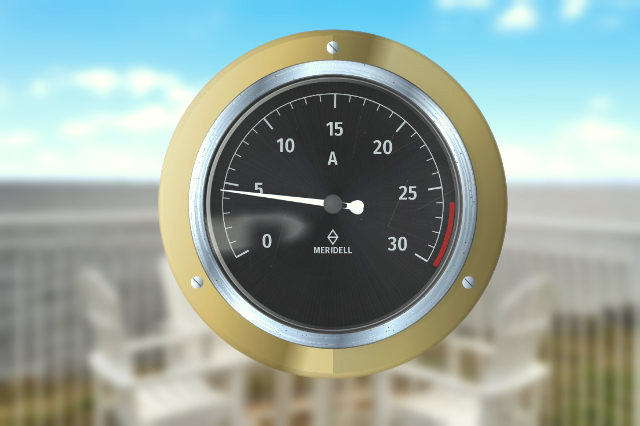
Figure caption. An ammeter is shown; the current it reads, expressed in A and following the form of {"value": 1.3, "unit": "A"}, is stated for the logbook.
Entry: {"value": 4.5, "unit": "A"}
